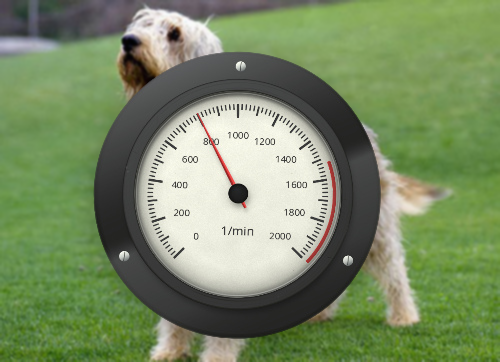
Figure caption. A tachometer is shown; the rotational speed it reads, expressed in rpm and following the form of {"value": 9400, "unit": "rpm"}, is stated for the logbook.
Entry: {"value": 800, "unit": "rpm"}
